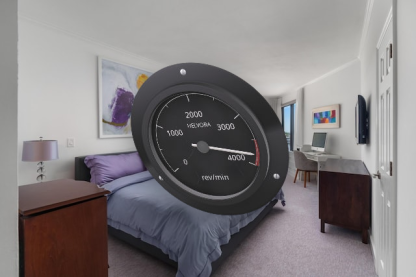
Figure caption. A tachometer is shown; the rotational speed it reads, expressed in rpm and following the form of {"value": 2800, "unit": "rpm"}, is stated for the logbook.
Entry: {"value": 3750, "unit": "rpm"}
